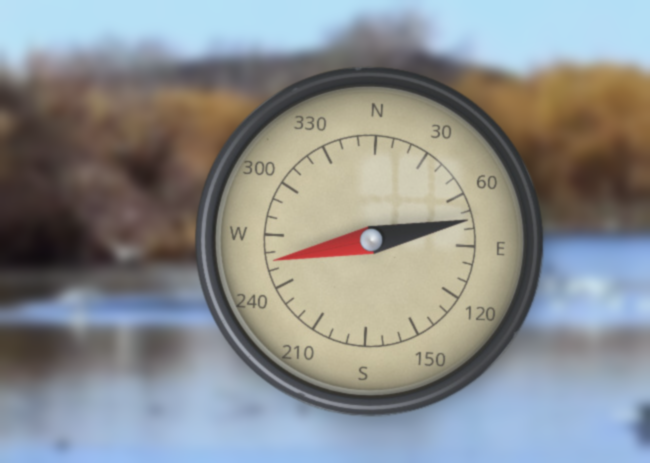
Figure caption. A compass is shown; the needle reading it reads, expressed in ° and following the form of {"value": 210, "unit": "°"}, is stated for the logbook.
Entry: {"value": 255, "unit": "°"}
